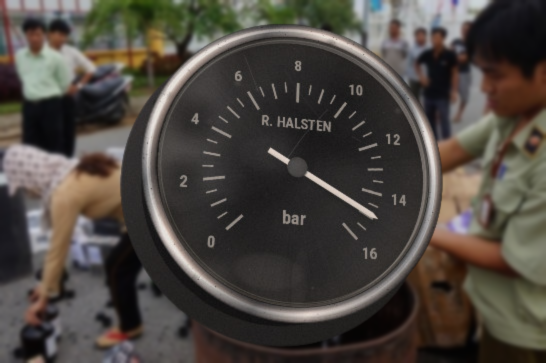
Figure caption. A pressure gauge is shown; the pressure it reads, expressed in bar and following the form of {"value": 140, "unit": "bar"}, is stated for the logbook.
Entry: {"value": 15, "unit": "bar"}
